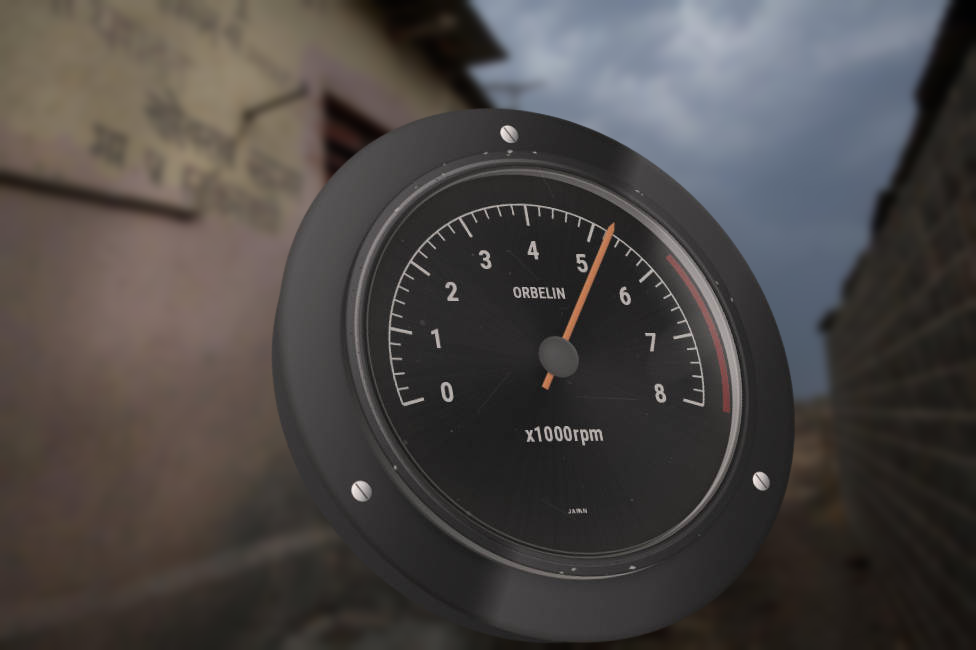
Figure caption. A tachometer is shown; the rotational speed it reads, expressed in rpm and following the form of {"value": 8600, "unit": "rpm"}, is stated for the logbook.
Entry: {"value": 5200, "unit": "rpm"}
